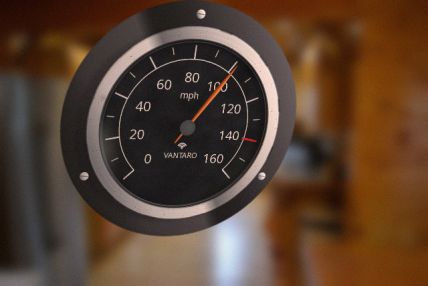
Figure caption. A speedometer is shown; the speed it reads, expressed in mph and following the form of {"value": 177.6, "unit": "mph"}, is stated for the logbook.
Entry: {"value": 100, "unit": "mph"}
